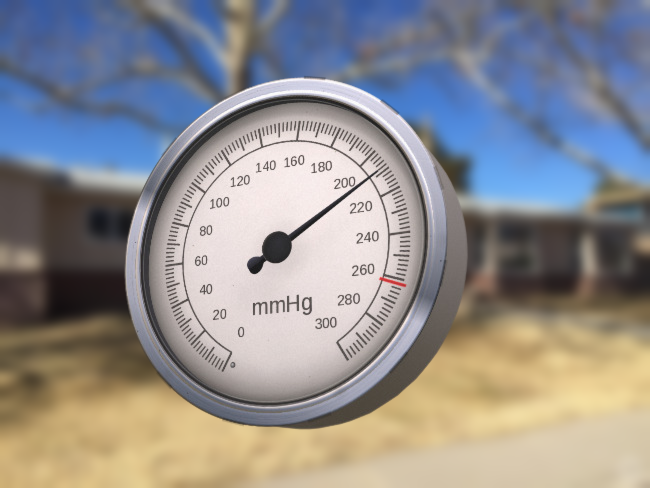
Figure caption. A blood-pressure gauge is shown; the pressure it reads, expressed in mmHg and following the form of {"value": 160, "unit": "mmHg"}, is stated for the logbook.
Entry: {"value": 210, "unit": "mmHg"}
